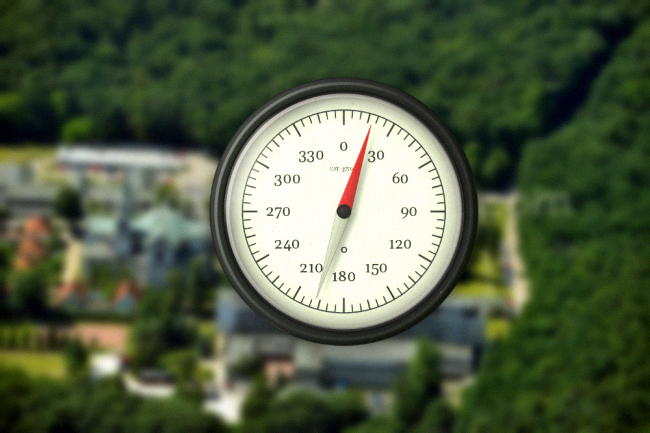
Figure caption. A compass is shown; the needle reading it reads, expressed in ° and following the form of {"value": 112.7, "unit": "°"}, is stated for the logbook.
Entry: {"value": 17.5, "unit": "°"}
